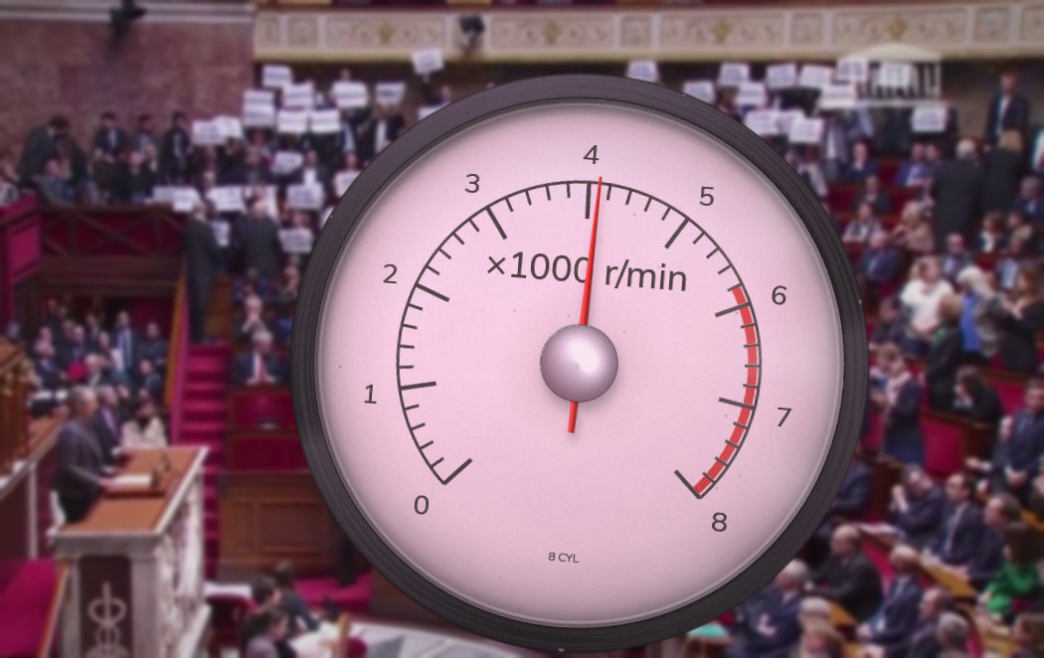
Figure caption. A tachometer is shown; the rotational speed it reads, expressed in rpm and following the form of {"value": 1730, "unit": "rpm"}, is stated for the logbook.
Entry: {"value": 4100, "unit": "rpm"}
